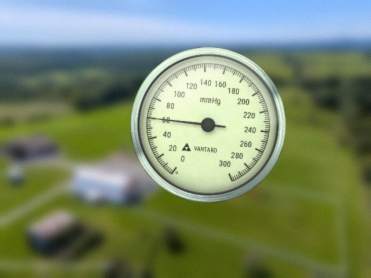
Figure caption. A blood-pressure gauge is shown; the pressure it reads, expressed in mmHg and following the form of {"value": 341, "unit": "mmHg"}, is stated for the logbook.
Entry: {"value": 60, "unit": "mmHg"}
